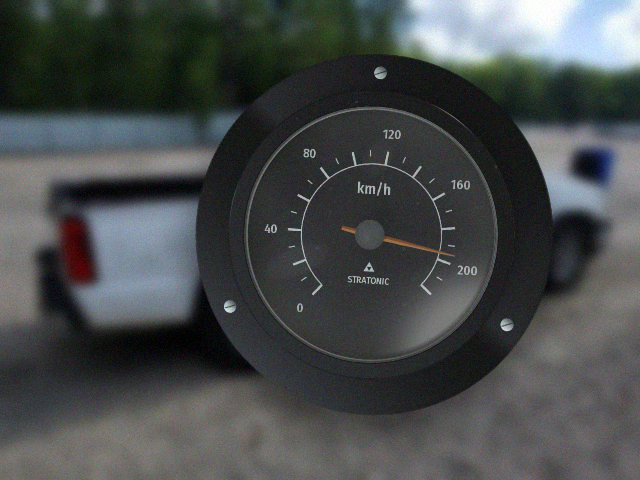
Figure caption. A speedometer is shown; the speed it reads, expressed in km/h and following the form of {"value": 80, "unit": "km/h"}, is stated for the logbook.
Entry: {"value": 195, "unit": "km/h"}
